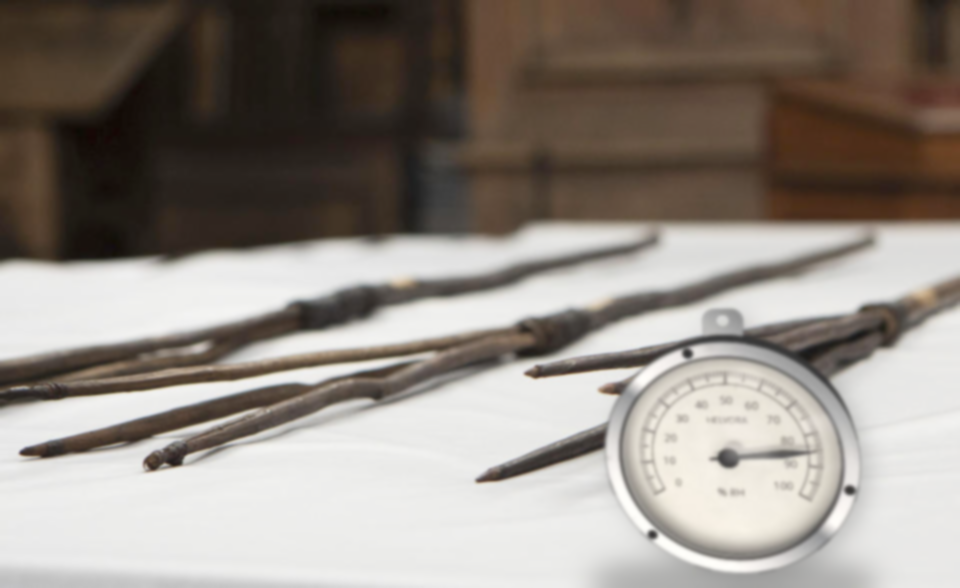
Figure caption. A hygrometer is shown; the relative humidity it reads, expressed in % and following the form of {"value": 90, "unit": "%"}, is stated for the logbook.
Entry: {"value": 85, "unit": "%"}
